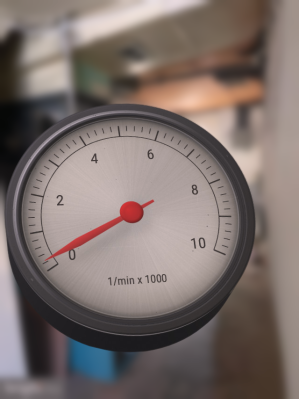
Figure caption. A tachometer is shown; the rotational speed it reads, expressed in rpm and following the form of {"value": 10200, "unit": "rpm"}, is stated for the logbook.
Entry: {"value": 200, "unit": "rpm"}
